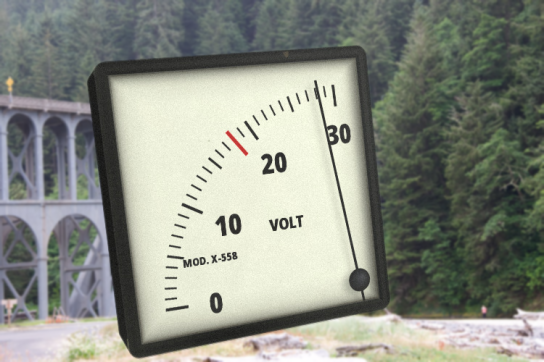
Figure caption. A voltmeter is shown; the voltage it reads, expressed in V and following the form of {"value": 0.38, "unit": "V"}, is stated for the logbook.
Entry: {"value": 28, "unit": "V"}
